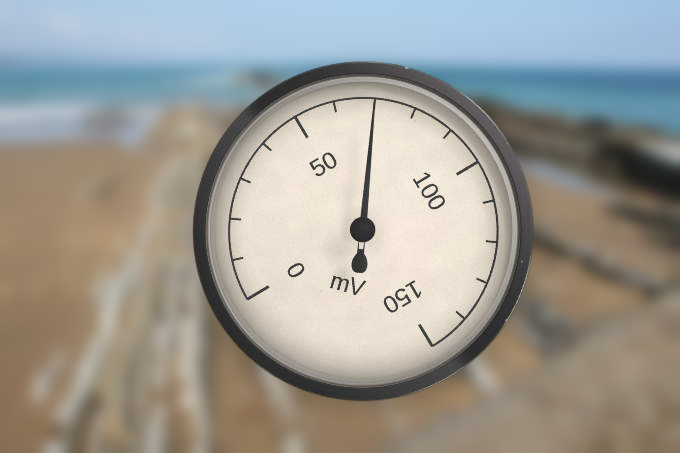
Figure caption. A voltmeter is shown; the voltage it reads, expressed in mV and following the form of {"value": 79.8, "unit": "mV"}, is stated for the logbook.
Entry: {"value": 70, "unit": "mV"}
